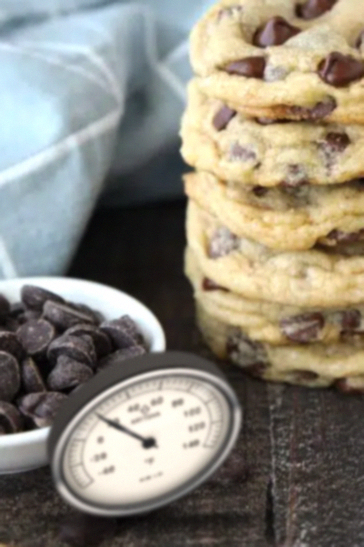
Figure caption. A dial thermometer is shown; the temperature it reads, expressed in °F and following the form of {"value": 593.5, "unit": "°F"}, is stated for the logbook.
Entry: {"value": 20, "unit": "°F"}
